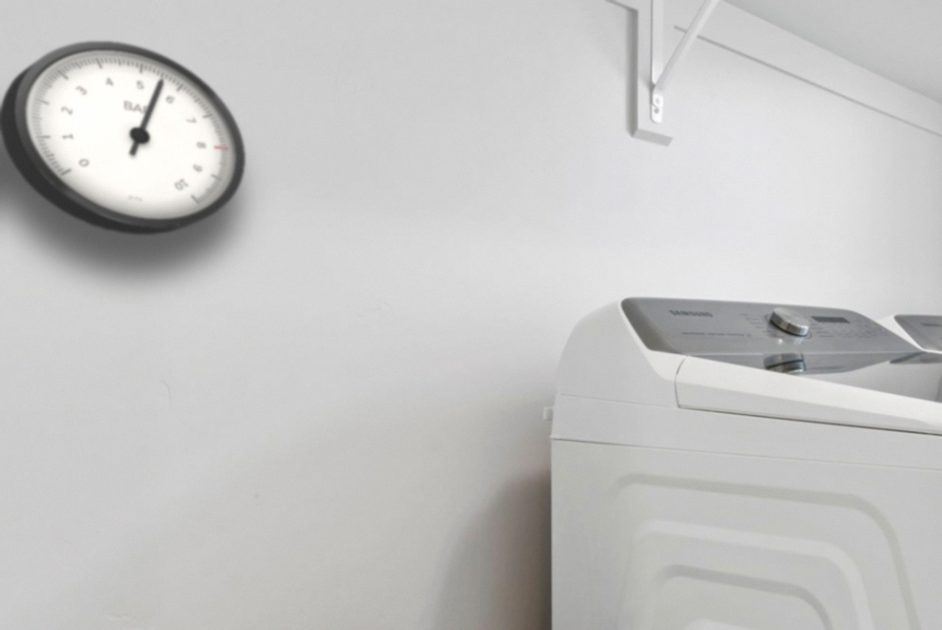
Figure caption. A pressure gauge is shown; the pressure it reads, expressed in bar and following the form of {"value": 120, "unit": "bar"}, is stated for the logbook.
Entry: {"value": 5.5, "unit": "bar"}
